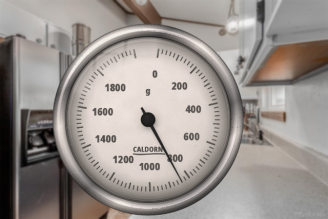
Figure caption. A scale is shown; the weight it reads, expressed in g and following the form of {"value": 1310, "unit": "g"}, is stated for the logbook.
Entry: {"value": 840, "unit": "g"}
